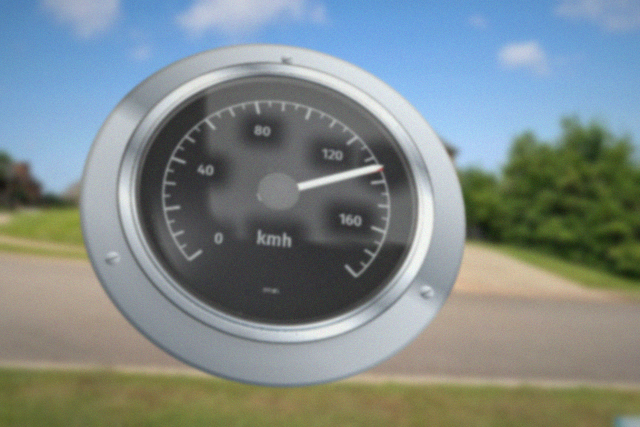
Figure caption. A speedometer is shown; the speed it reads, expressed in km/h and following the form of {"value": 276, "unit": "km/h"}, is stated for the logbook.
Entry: {"value": 135, "unit": "km/h"}
